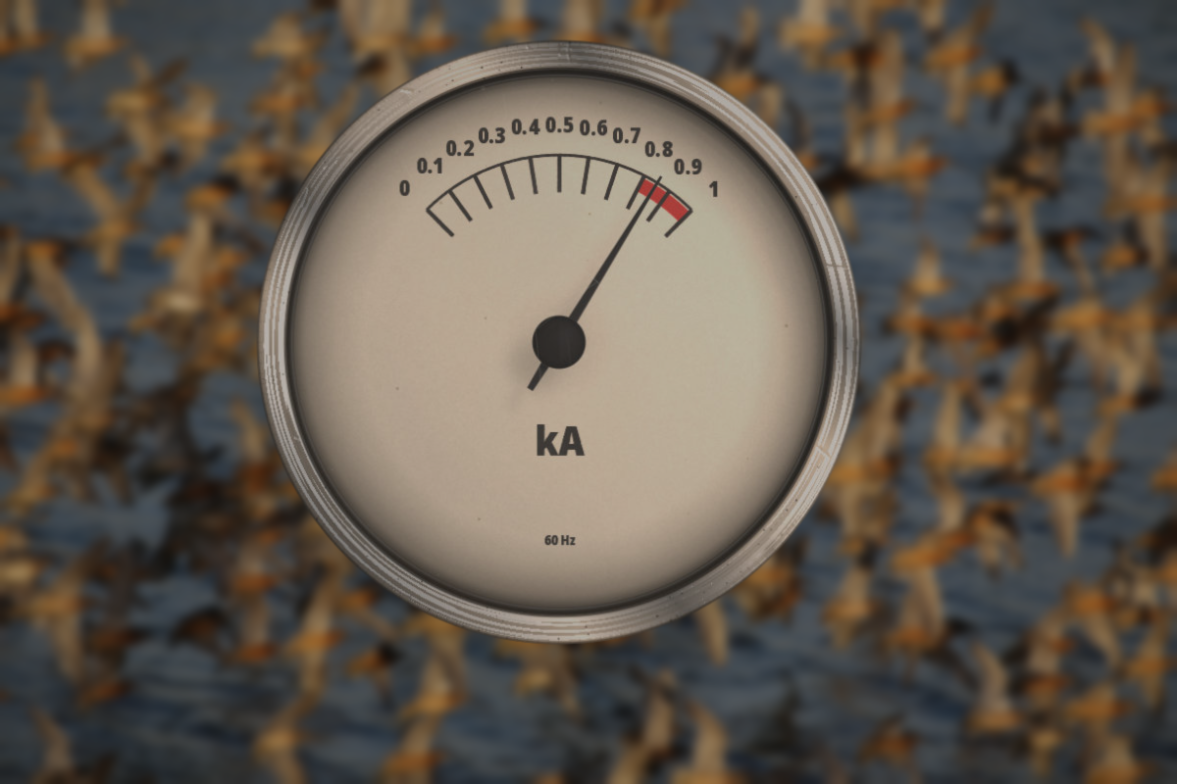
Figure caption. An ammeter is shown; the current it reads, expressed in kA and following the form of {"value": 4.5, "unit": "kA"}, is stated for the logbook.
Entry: {"value": 0.85, "unit": "kA"}
